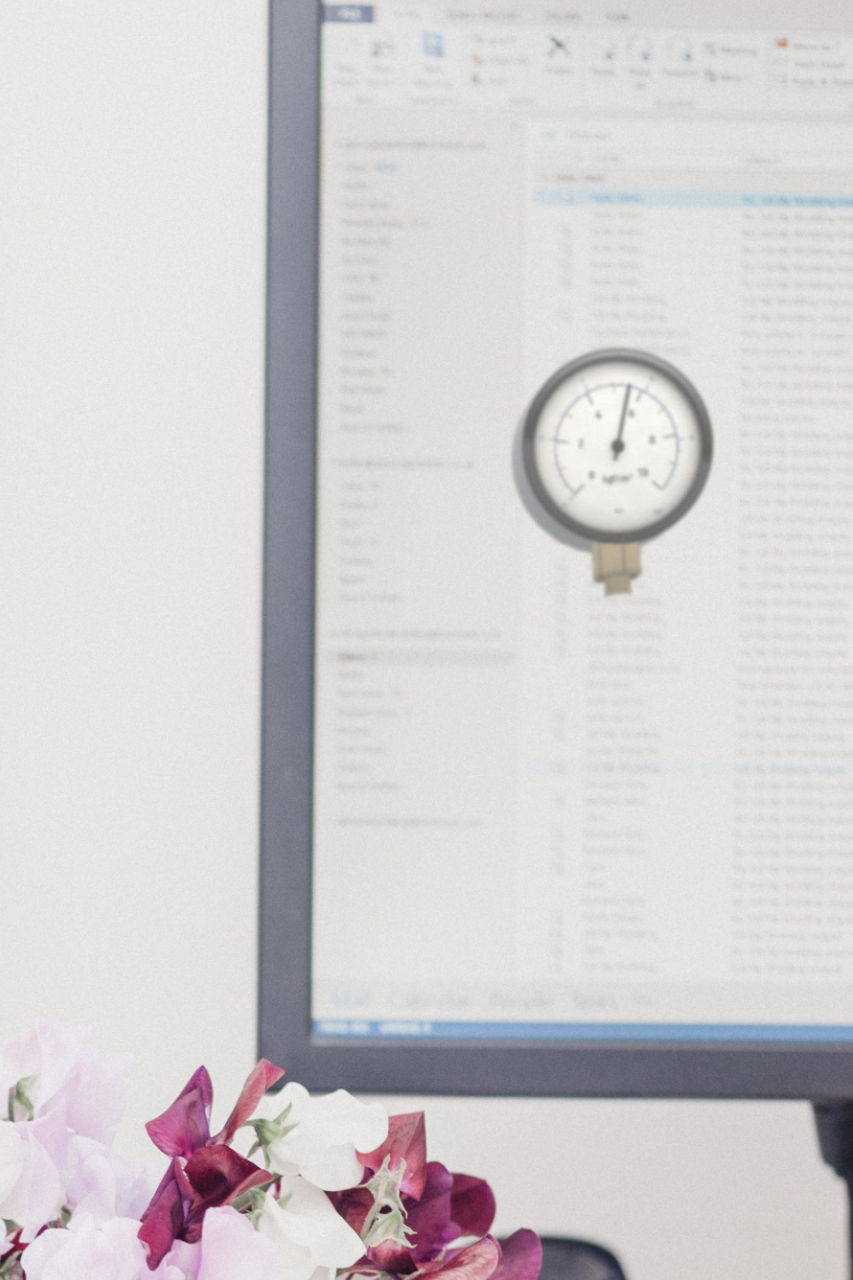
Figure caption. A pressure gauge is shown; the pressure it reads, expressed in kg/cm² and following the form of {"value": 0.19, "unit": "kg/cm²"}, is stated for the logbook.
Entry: {"value": 5.5, "unit": "kg/cm²"}
